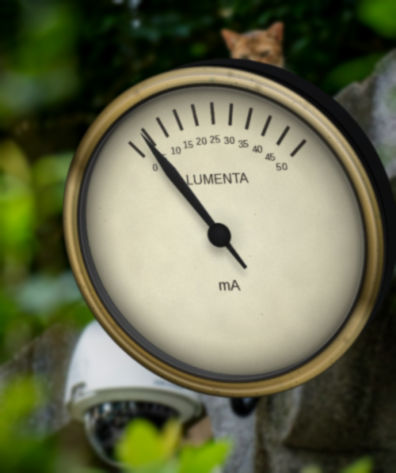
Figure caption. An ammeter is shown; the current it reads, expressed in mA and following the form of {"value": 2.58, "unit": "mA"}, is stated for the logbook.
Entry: {"value": 5, "unit": "mA"}
